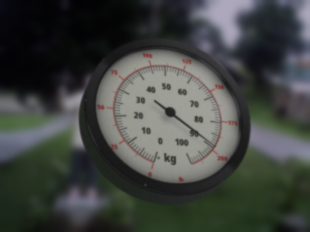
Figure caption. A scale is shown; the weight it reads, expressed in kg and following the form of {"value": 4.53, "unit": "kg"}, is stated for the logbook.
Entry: {"value": 90, "unit": "kg"}
